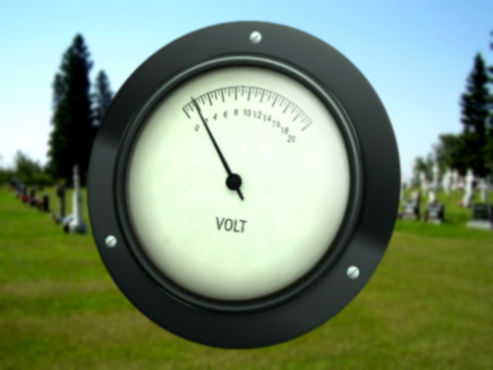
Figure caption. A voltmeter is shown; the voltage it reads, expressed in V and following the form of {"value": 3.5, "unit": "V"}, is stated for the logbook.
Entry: {"value": 2, "unit": "V"}
